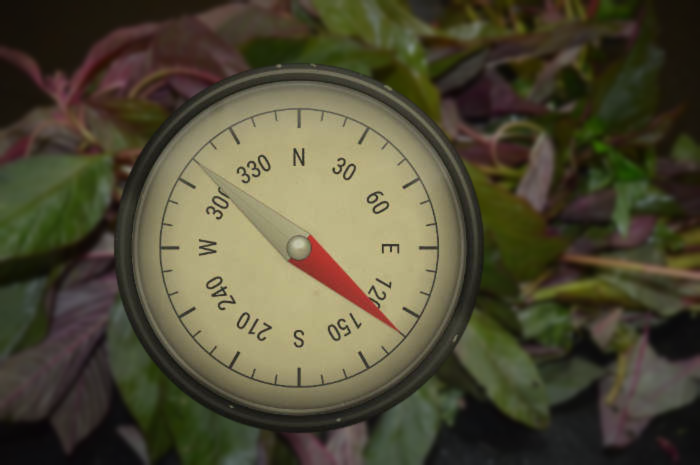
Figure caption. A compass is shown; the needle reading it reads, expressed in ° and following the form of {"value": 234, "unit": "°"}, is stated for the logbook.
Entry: {"value": 130, "unit": "°"}
